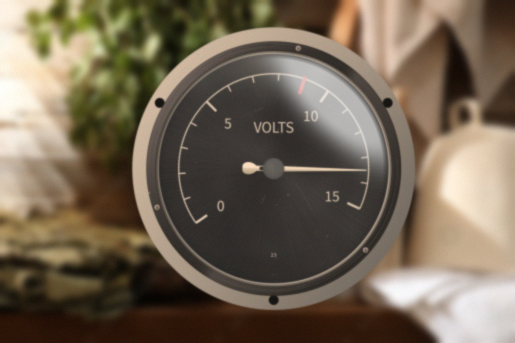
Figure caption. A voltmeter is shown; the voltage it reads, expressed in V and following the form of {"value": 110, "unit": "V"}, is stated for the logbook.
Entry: {"value": 13.5, "unit": "V"}
